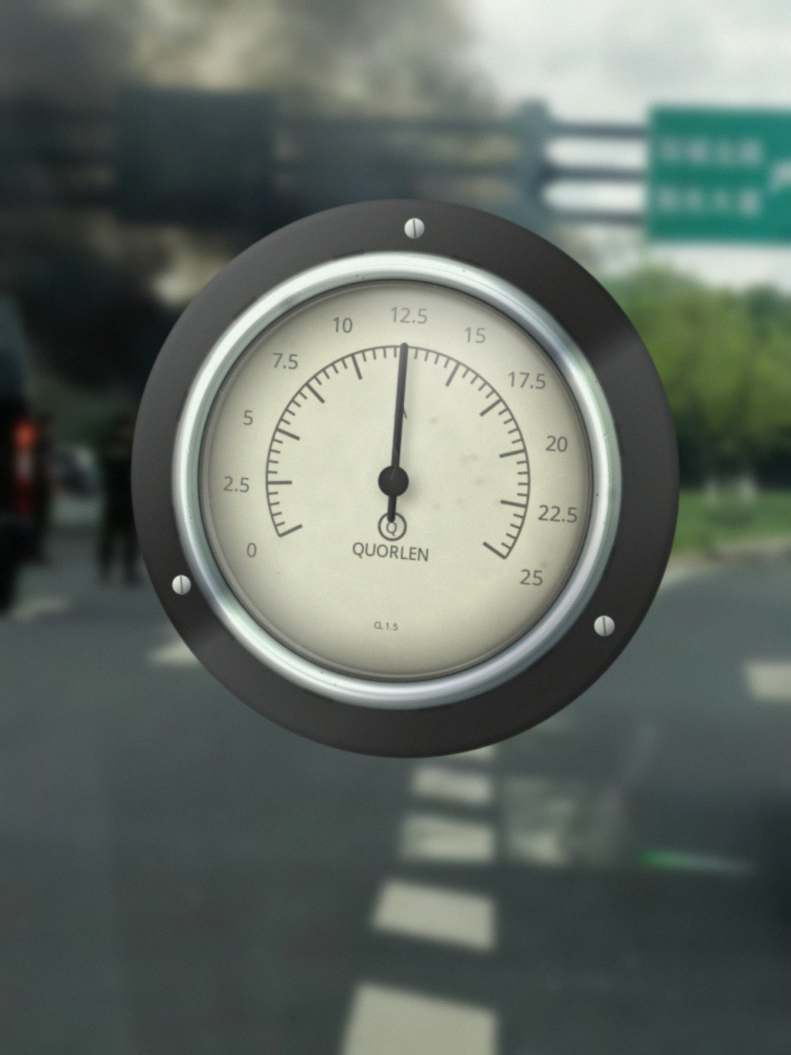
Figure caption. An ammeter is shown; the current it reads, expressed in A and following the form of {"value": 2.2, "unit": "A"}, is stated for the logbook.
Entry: {"value": 12.5, "unit": "A"}
